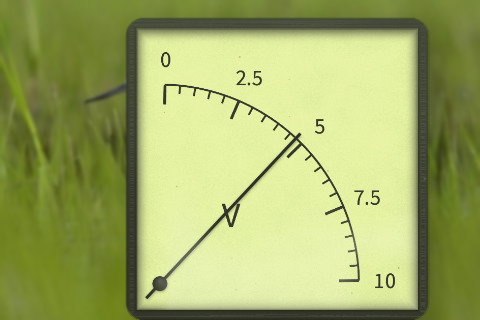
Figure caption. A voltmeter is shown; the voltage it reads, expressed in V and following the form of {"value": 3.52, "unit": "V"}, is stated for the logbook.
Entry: {"value": 4.75, "unit": "V"}
